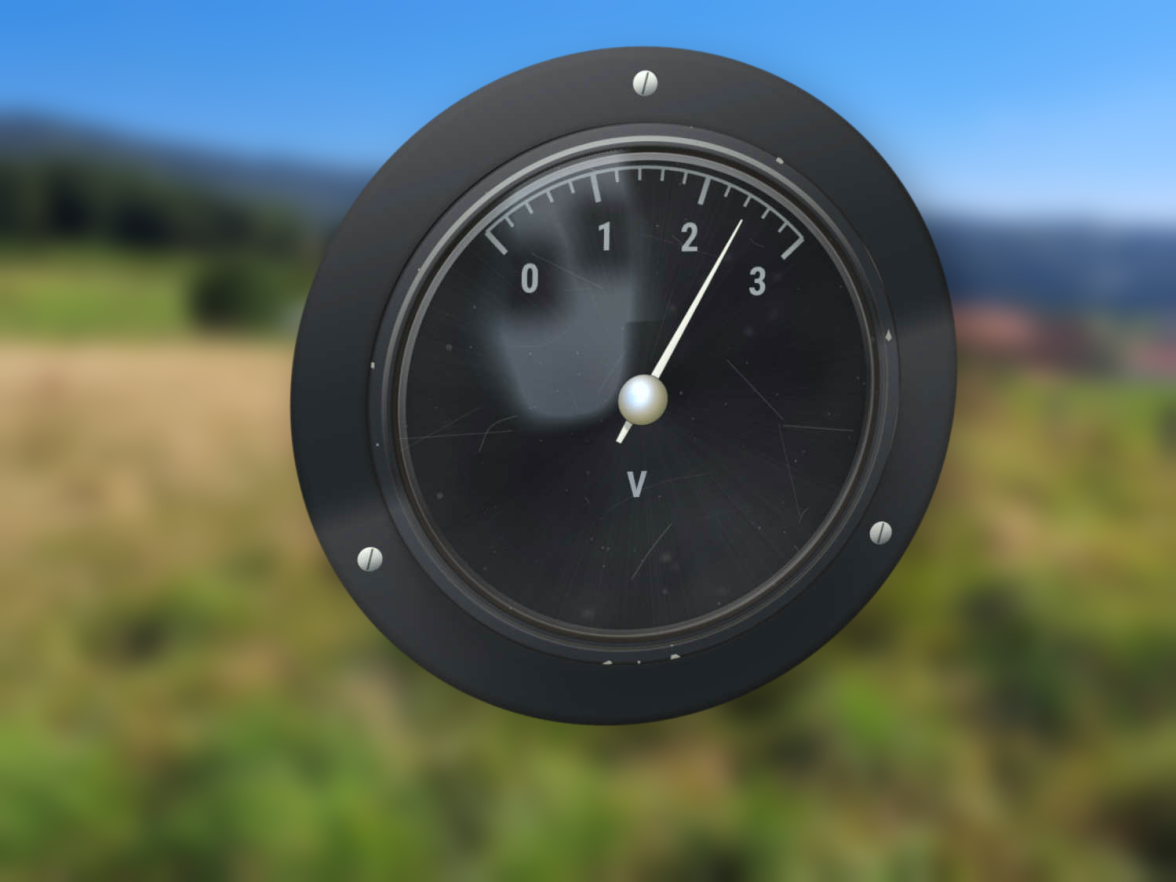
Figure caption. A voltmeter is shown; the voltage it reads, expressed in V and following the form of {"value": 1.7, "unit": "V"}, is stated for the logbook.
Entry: {"value": 2.4, "unit": "V"}
